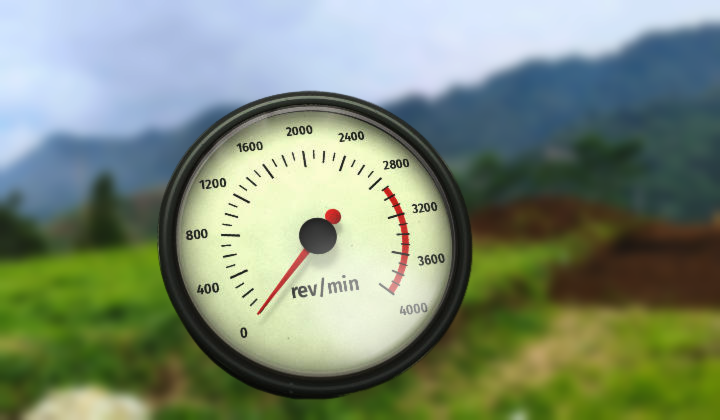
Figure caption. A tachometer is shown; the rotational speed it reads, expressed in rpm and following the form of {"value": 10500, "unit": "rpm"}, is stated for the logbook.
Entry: {"value": 0, "unit": "rpm"}
